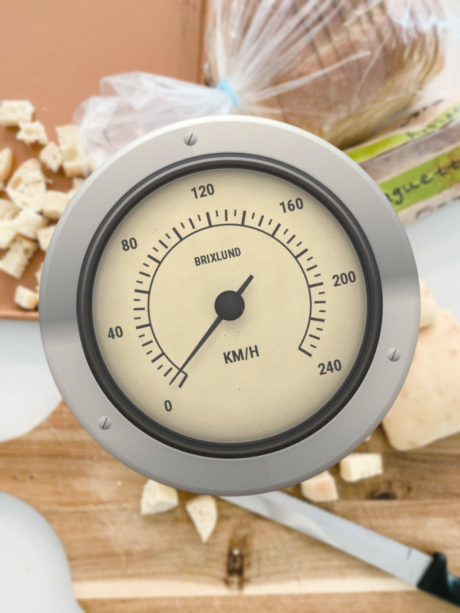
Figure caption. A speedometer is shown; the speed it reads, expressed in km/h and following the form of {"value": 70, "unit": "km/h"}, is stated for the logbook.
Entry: {"value": 5, "unit": "km/h"}
